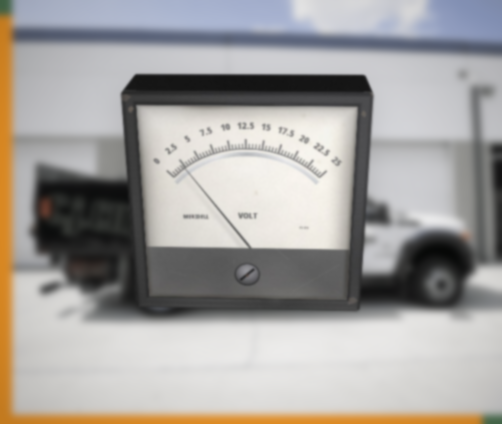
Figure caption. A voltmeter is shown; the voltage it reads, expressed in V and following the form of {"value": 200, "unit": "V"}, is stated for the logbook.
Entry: {"value": 2.5, "unit": "V"}
